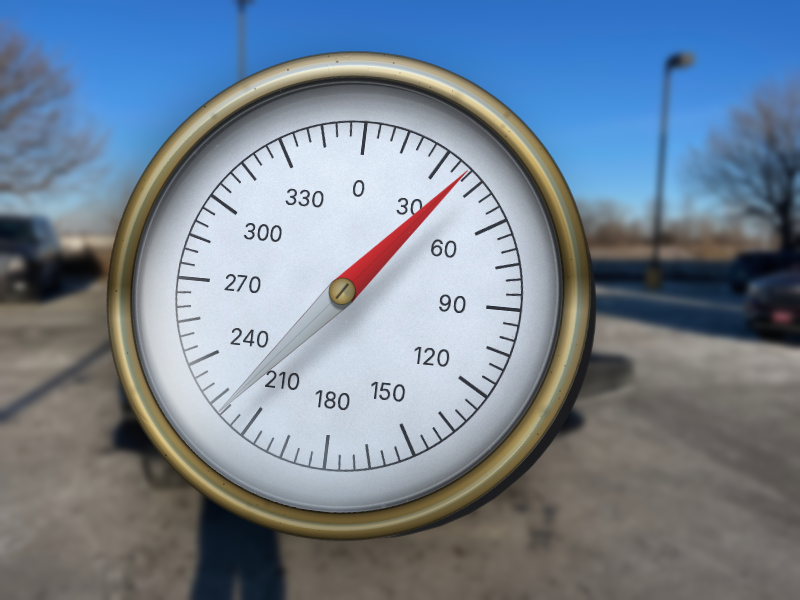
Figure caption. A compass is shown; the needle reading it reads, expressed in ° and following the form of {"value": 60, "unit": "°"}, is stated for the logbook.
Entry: {"value": 40, "unit": "°"}
